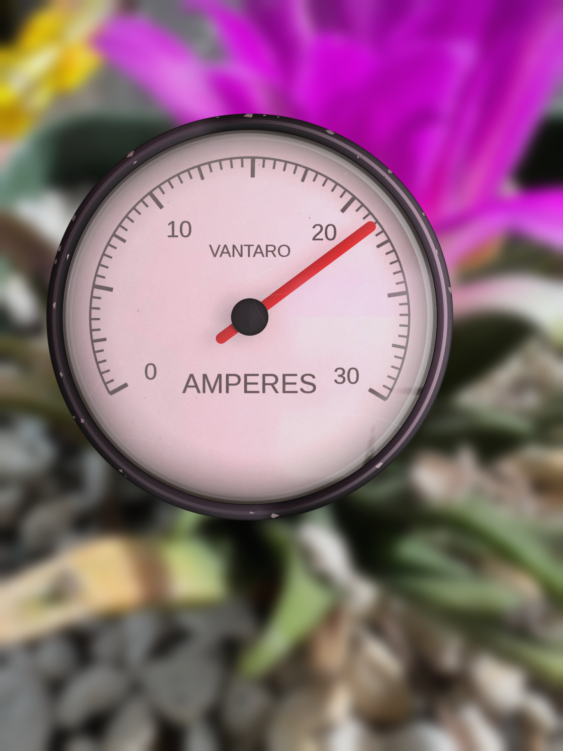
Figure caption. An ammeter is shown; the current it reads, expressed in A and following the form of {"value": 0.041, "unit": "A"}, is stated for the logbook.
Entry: {"value": 21.5, "unit": "A"}
